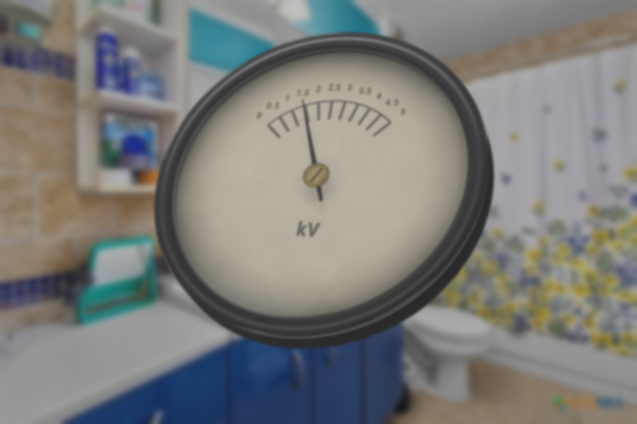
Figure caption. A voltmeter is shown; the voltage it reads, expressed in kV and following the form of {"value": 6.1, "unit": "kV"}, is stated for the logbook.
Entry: {"value": 1.5, "unit": "kV"}
